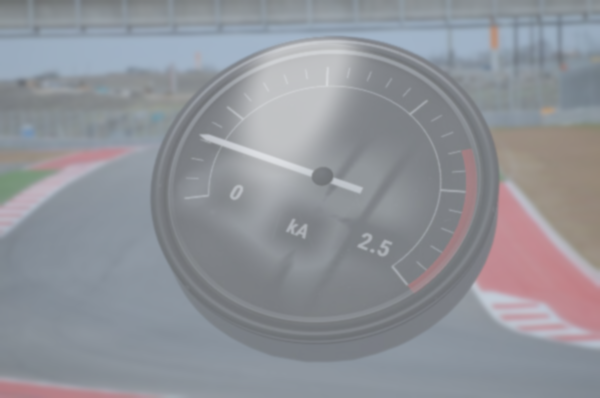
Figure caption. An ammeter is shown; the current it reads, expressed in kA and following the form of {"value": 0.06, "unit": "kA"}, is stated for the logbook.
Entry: {"value": 0.3, "unit": "kA"}
